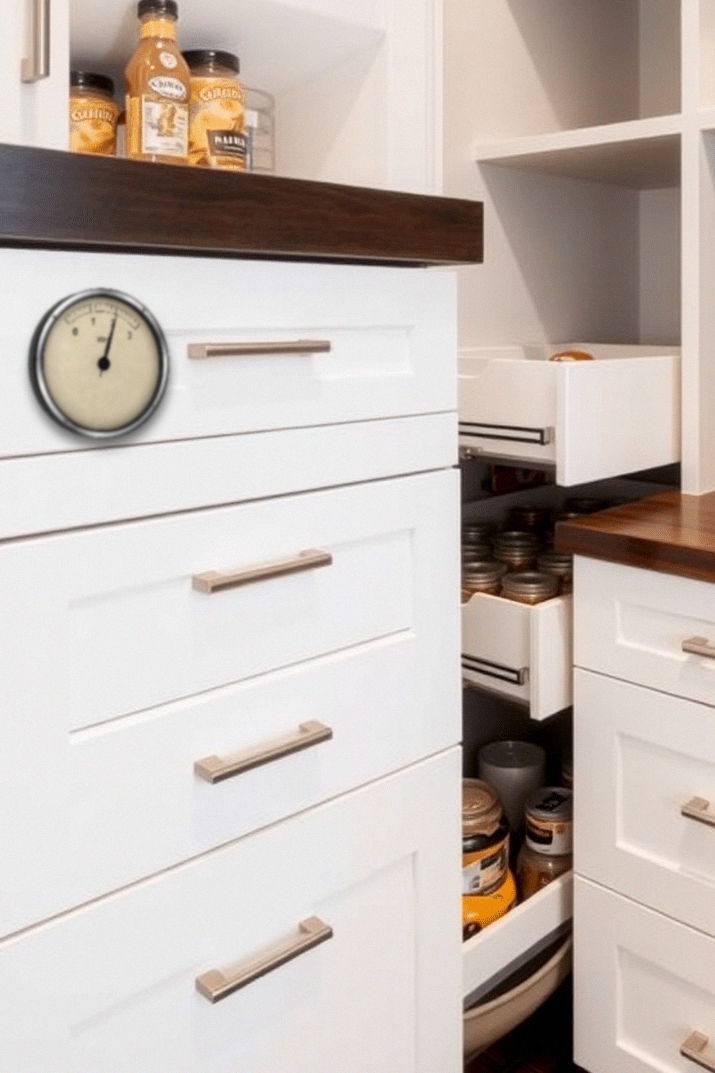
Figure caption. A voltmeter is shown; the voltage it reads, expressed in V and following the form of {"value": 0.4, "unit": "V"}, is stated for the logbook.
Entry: {"value": 2, "unit": "V"}
